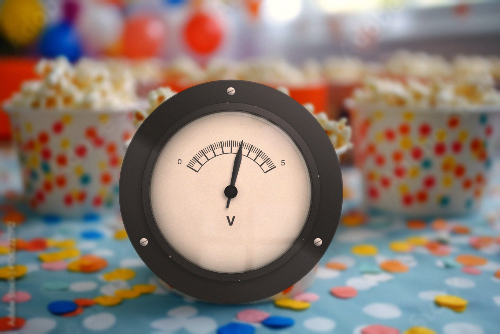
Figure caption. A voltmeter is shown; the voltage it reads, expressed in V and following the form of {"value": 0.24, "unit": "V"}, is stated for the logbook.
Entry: {"value": 3, "unit": "V"}
